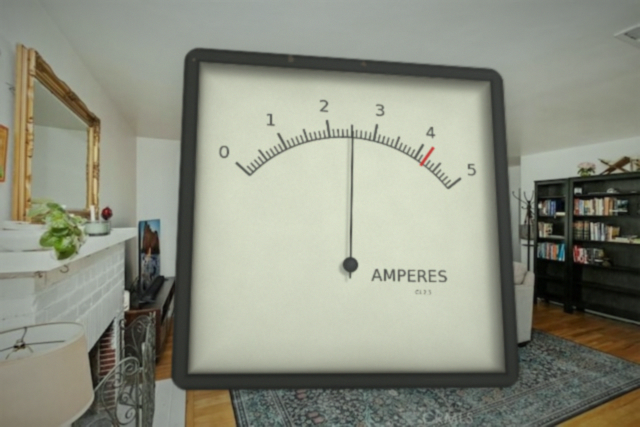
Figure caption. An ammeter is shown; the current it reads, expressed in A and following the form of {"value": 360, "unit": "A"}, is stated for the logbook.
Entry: {"value": 2.5, "unit": "A"}
